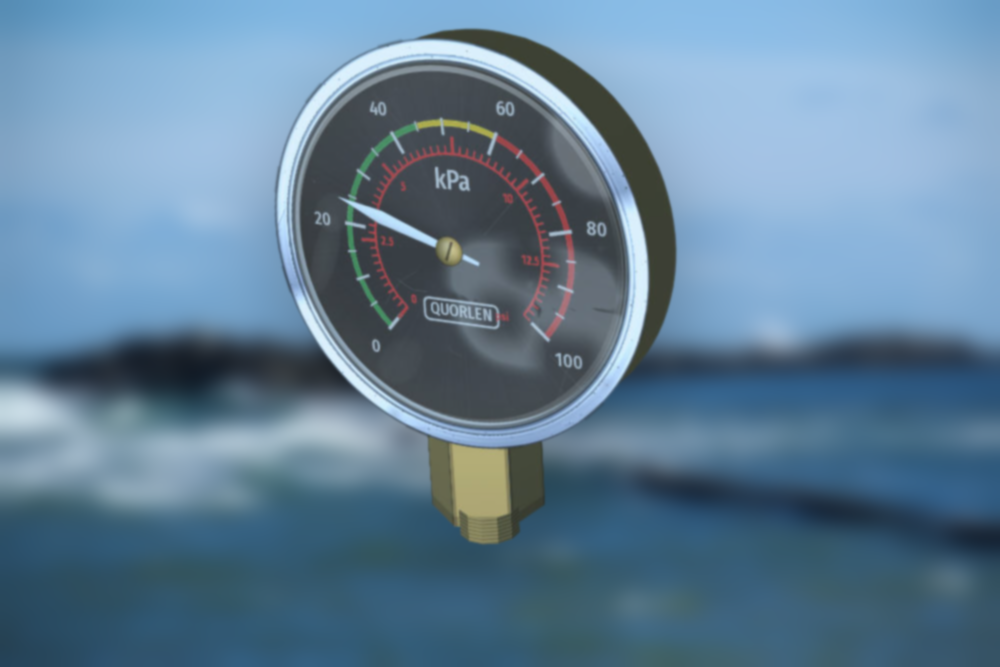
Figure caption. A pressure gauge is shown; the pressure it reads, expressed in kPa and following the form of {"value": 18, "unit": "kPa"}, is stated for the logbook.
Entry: {"value": 25, "unit": "kPa"}
